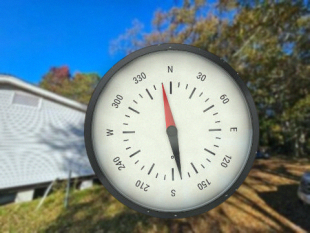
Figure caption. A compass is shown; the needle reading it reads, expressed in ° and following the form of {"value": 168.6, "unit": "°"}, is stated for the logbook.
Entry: {"value": 350, "unit": "°"}
